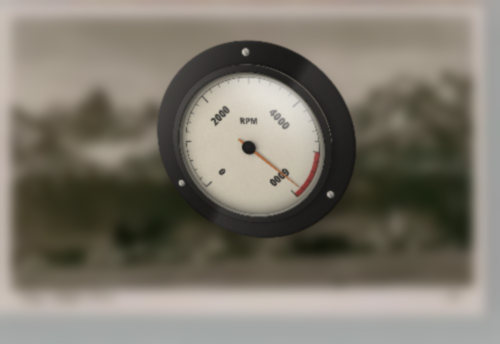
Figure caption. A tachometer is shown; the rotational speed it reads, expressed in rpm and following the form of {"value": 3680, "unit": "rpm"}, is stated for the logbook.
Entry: {"value": 5800, "unit": "rpm"}
